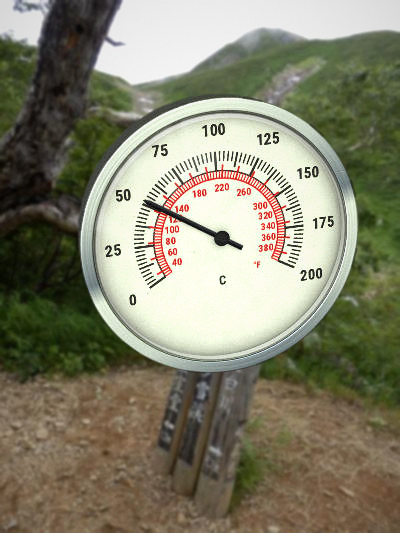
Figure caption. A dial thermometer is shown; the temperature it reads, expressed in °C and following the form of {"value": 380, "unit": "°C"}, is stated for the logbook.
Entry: {"value": 52.5, "unit": "°C"}
